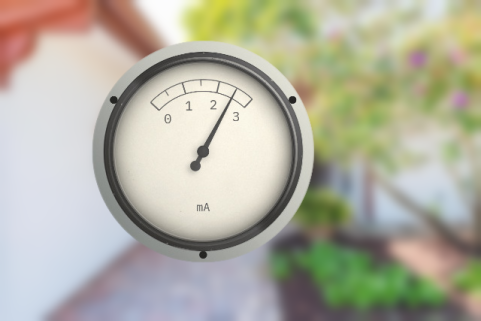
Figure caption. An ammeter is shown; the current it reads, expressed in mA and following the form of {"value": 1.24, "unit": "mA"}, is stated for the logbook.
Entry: {"value": 2.5, "unit": "mA"}
